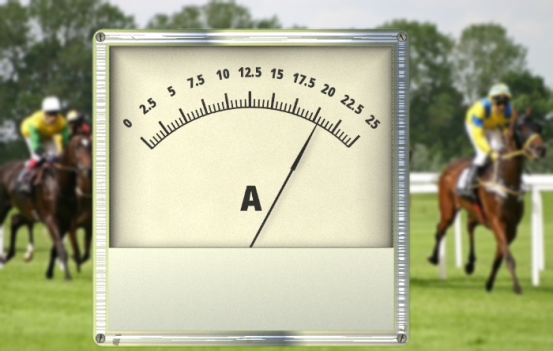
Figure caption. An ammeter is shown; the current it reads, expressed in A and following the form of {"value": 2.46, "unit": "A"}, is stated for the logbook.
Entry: {"value": 20.5, "unit": "A"}
